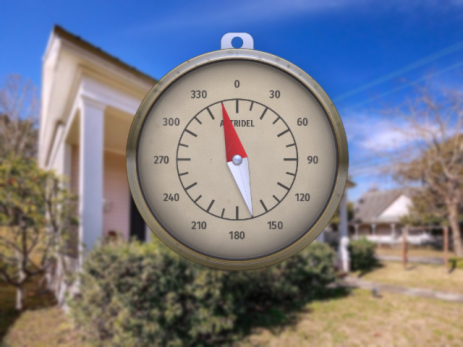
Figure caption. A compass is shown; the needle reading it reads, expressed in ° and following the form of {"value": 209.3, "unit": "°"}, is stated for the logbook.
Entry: {"value": 345, "unit": "°"}
